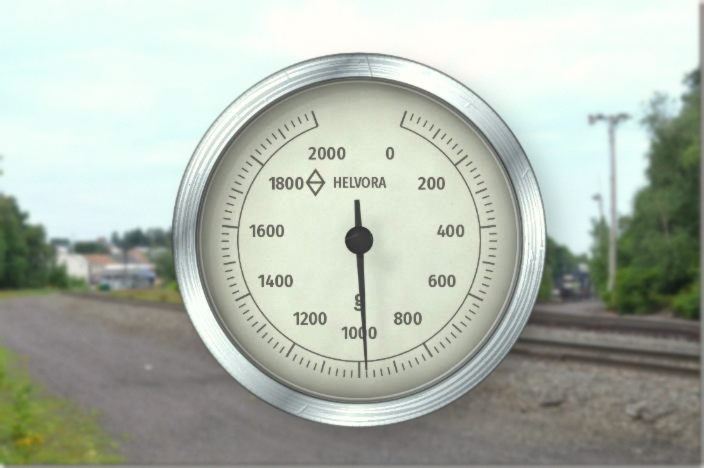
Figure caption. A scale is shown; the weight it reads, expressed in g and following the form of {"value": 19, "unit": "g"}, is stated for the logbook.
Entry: {"value": 980, "unit": "g"}
